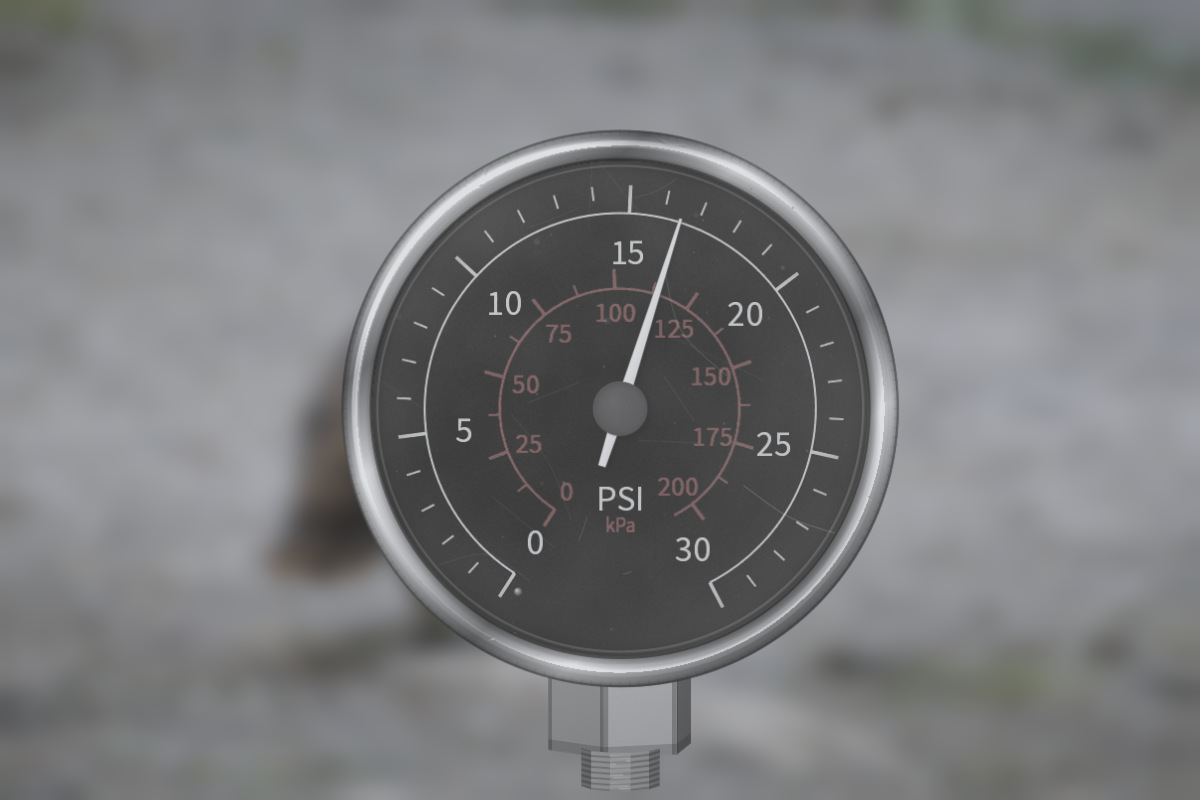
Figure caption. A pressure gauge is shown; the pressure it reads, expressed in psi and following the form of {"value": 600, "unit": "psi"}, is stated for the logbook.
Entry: {"value": 16.5, "unit": "psi"}
